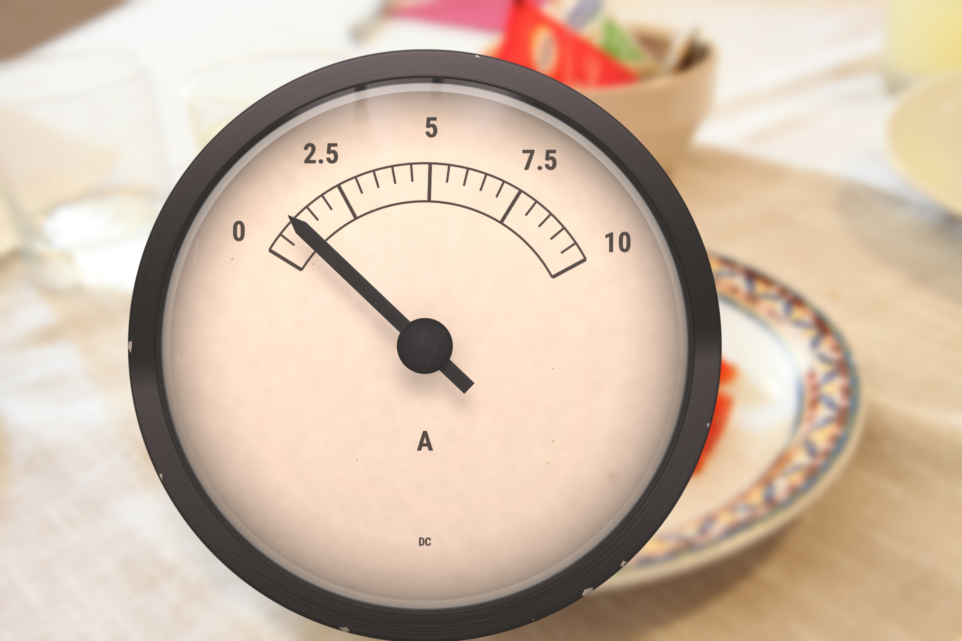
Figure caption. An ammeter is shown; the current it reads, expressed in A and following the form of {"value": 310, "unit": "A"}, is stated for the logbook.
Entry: {"value": 1, "unit": "A"}
